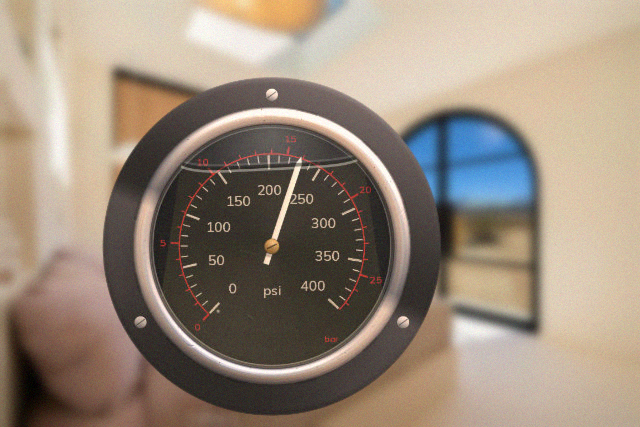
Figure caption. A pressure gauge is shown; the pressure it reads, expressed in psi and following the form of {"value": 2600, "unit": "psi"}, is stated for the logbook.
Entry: {"value": 230, "unit": "psi"}
